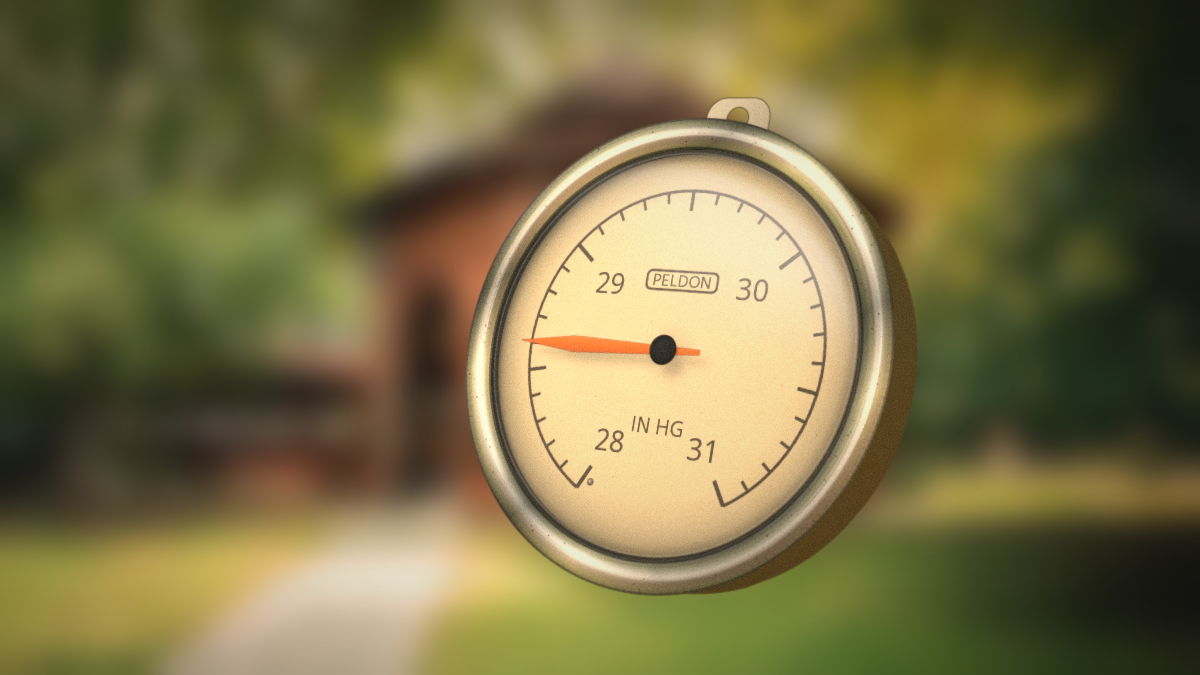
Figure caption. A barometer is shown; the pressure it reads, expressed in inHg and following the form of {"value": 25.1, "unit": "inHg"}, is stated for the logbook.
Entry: {"value": 28.6, "unit": "inHg"}
